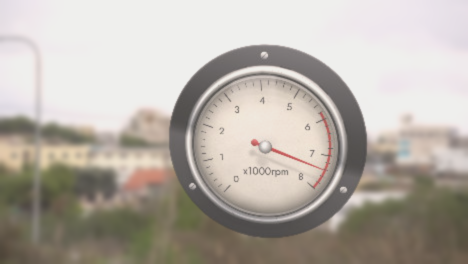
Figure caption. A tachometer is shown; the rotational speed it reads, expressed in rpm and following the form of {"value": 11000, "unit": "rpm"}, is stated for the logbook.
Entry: {"value": 7400, "unit": "rpm"}
